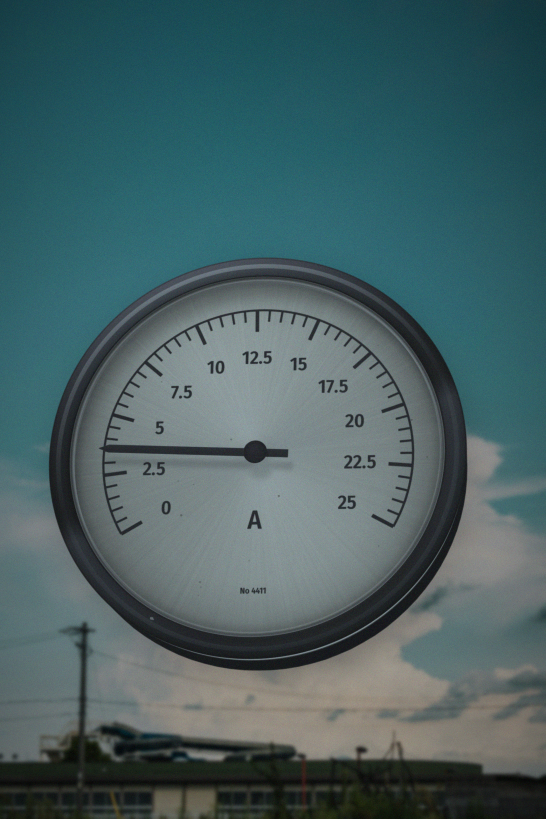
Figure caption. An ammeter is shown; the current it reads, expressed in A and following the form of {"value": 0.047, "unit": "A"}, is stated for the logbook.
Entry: {"value": 3.5, "unit": "A"}
